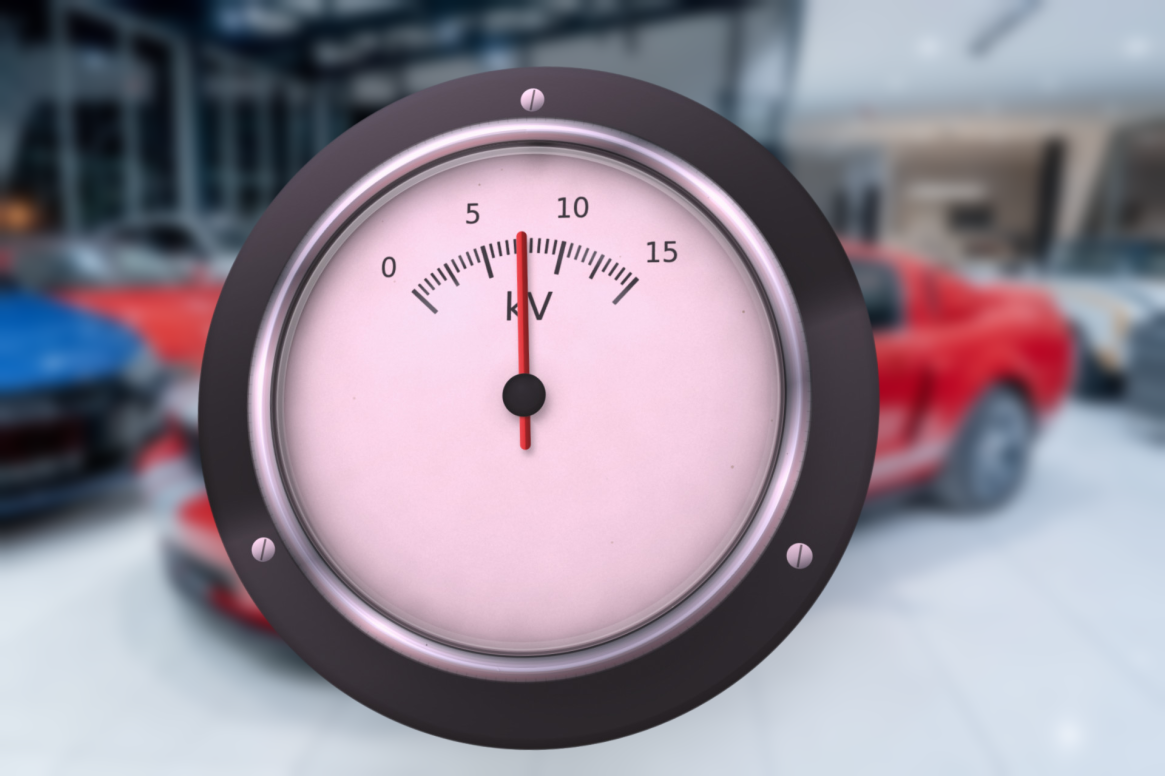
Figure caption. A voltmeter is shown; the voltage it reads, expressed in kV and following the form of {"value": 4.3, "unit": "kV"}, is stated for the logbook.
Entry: {"value": 7.5, "unit": "kV"}
